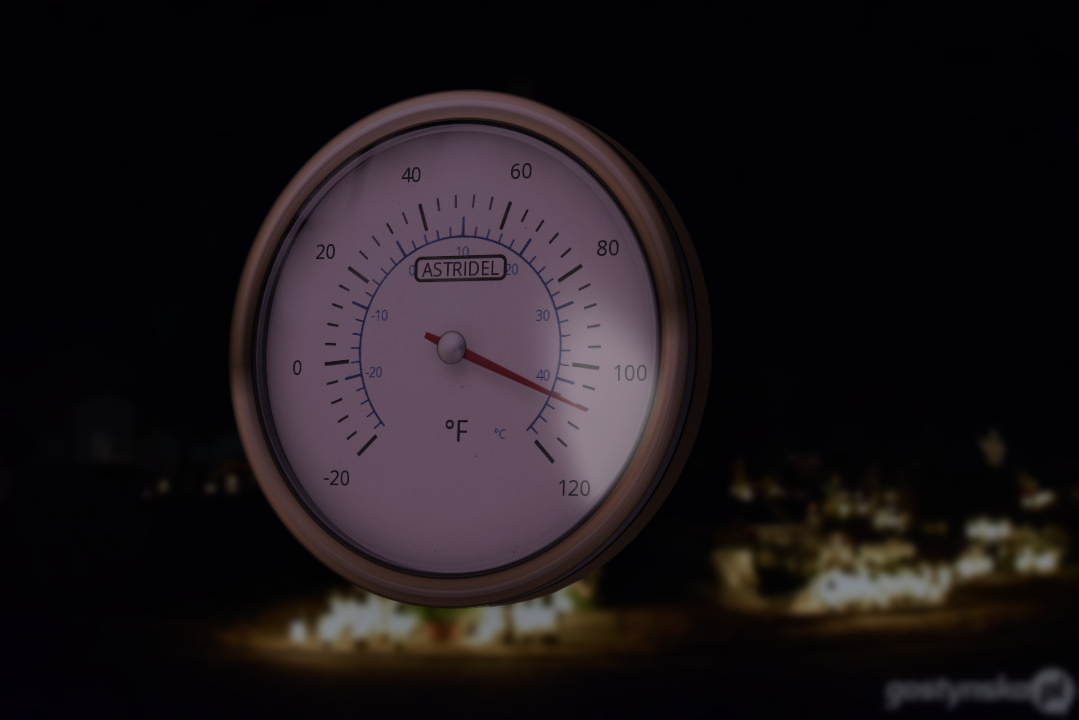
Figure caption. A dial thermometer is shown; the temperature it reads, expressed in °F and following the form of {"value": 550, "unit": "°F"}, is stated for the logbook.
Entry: {"value": 108, "unit": "°F"}
